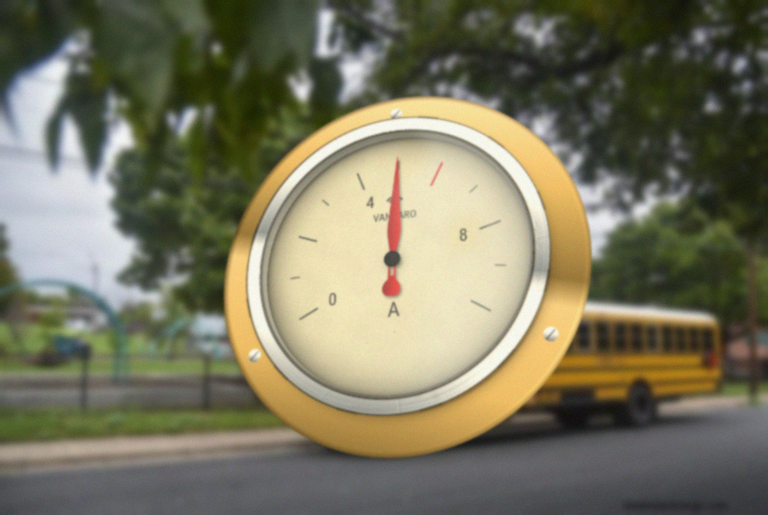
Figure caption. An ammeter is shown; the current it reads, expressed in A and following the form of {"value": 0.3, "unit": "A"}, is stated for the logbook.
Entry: {"value": 5, "unit": "A"}
